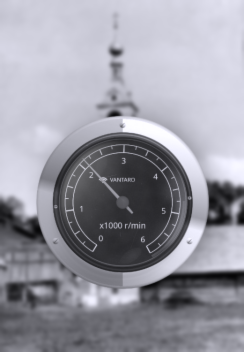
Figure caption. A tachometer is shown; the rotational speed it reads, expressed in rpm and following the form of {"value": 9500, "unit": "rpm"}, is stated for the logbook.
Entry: {"value": 2125, "unit": "rpm"}
